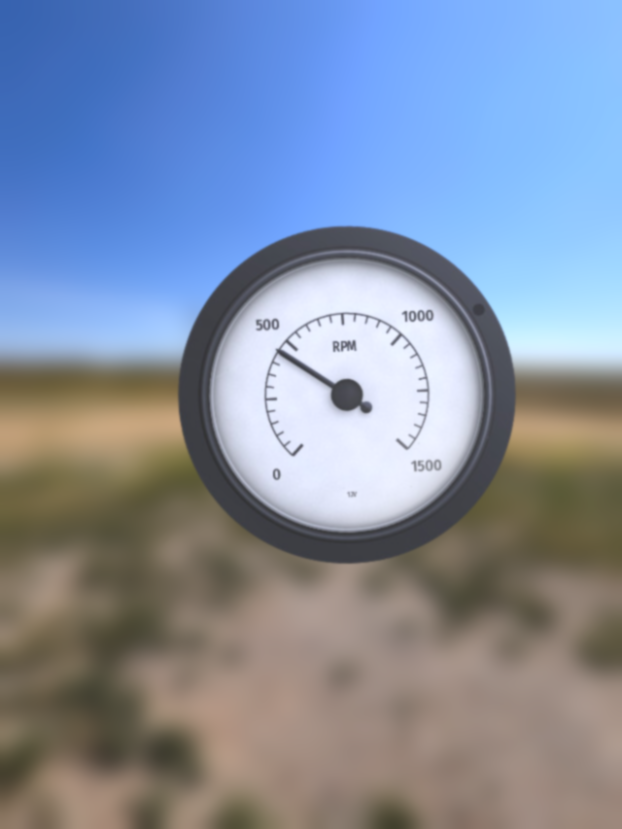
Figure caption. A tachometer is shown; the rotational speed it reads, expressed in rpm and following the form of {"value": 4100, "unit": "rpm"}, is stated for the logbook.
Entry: {"value": 450, "unit": "rpm"}
